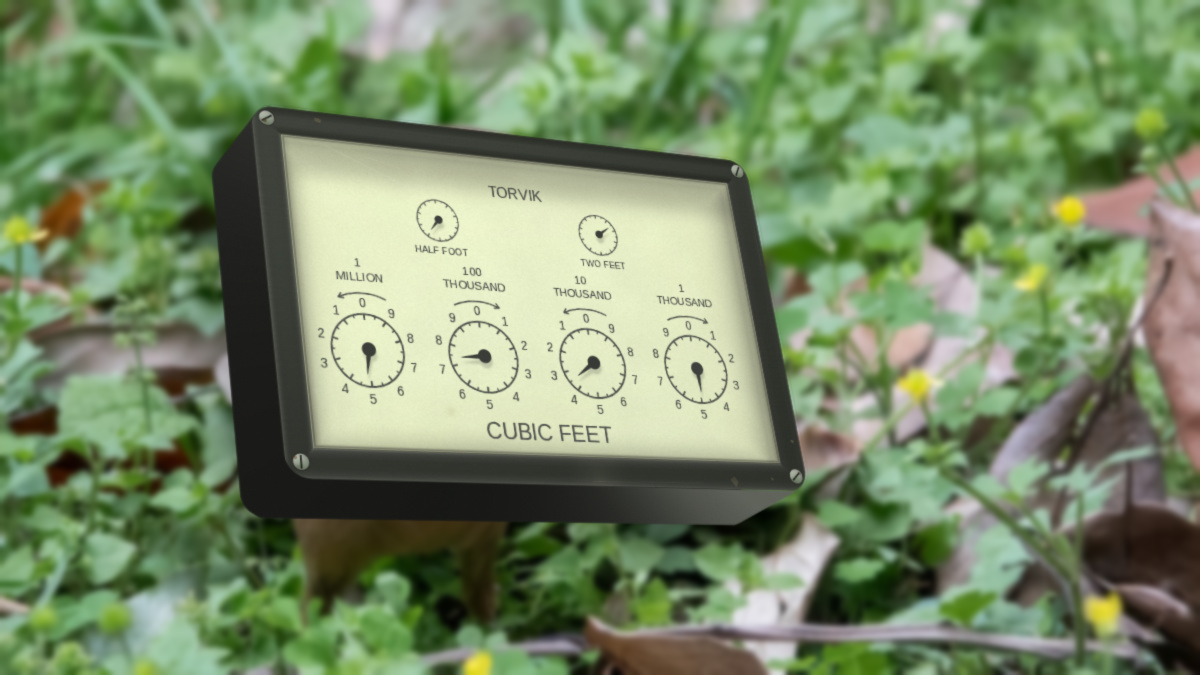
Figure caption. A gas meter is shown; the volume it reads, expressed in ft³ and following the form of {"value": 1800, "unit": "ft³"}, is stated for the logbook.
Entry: {"value": 473500, "unit": "ft³"}
